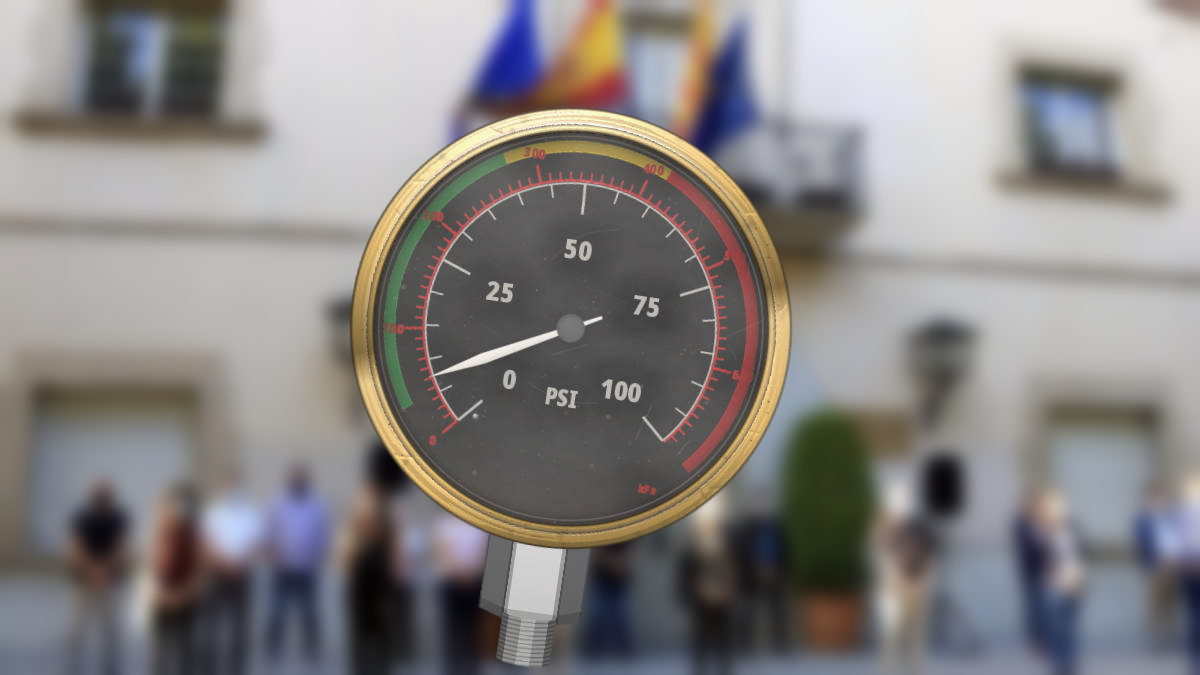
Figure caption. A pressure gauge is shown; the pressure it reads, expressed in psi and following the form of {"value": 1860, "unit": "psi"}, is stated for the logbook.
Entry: {"value": 7.5, "unit": "psi"}
